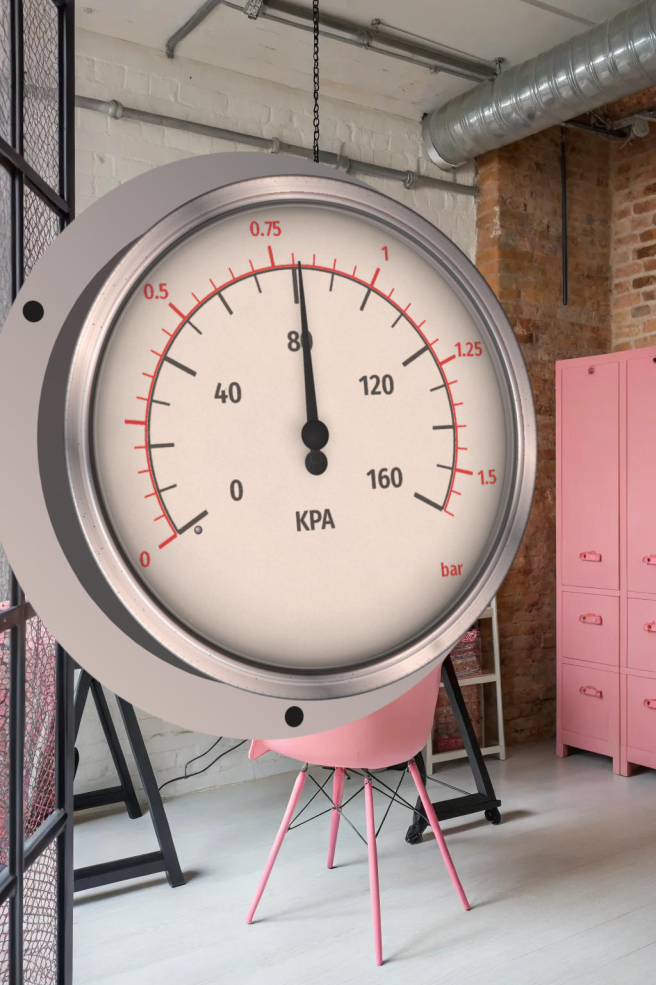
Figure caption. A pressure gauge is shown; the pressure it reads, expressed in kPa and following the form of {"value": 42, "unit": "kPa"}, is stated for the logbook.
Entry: {"value": 80, "unit": "kPa"}
